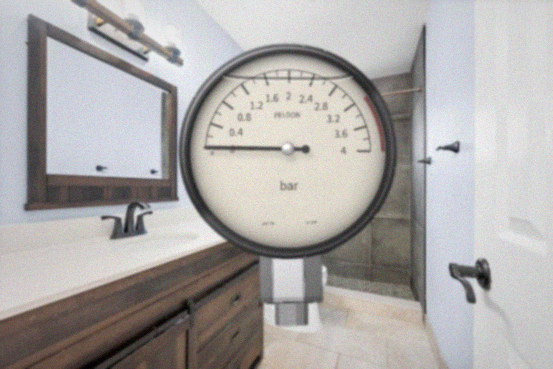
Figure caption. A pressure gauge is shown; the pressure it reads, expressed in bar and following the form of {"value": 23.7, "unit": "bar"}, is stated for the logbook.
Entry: {"value": 0, "unit": "bar"}
